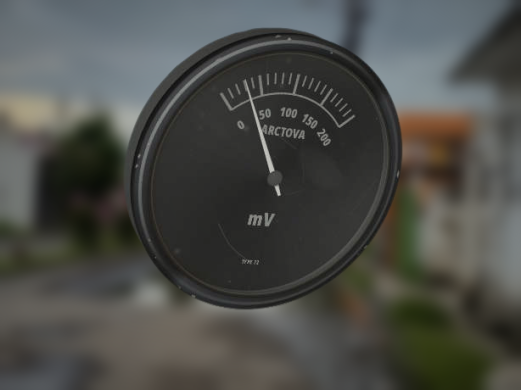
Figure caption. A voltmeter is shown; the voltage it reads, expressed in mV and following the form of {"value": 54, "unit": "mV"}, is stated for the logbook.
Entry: {"value": 30, "unit": "mV"}
